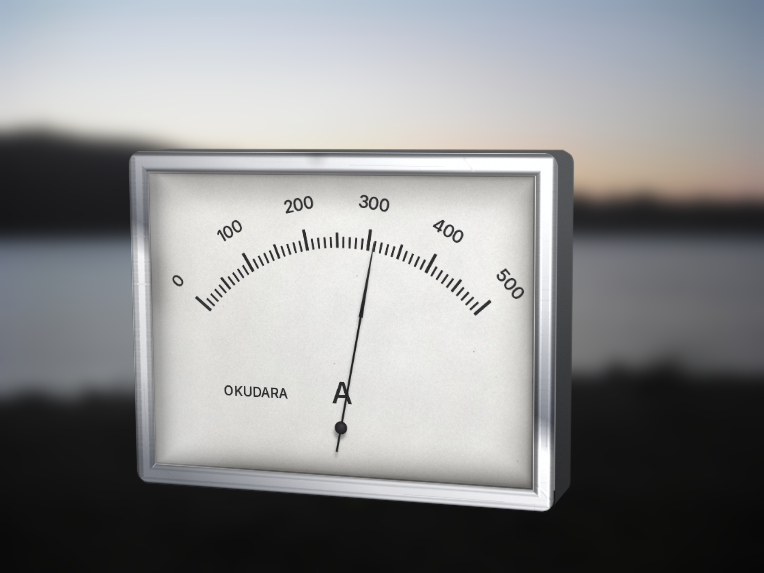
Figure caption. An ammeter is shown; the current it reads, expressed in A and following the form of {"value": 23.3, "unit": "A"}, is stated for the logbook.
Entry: {"value": 310, "unit": "A"}
